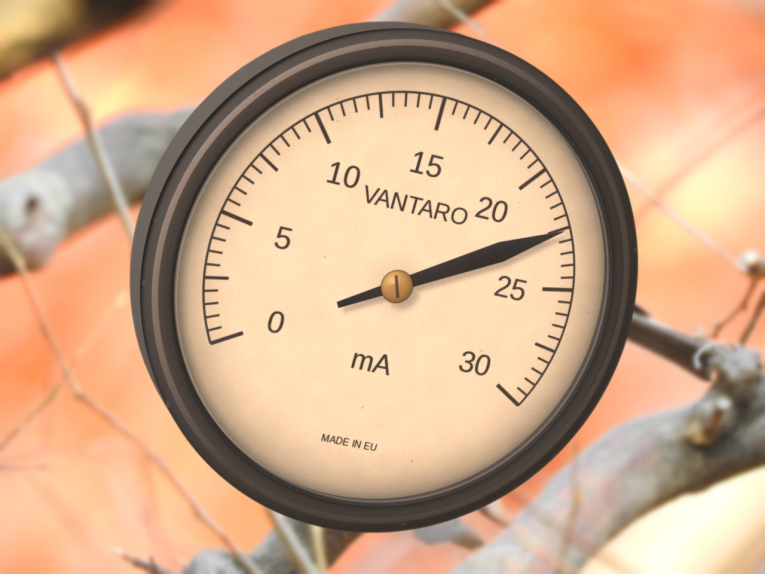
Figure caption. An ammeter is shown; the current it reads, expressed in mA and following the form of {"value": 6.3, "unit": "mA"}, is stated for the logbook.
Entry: {"value": 22.5, "unit": "mA"}
